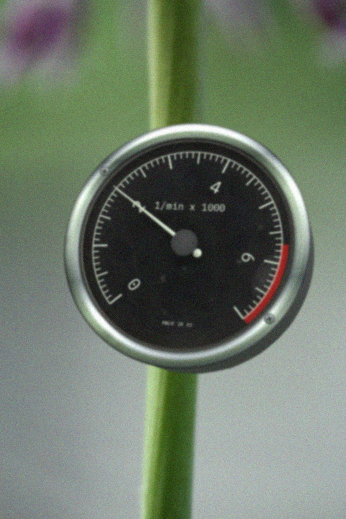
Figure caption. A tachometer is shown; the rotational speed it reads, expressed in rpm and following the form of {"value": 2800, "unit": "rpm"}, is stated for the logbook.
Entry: {"value": 2000, "unit": "rpm"}
